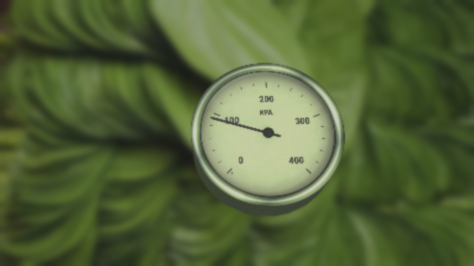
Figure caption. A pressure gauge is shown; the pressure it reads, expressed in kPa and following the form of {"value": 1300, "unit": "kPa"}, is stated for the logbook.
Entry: {"value": 90, "unit": "kPa"}
